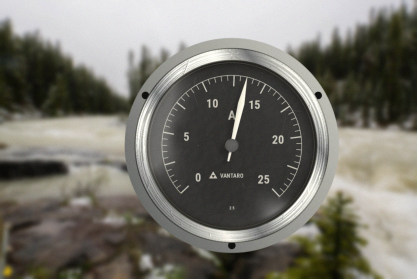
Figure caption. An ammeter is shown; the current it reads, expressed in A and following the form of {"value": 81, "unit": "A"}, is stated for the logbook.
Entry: {"value": 13.5, "unit": "A"}
